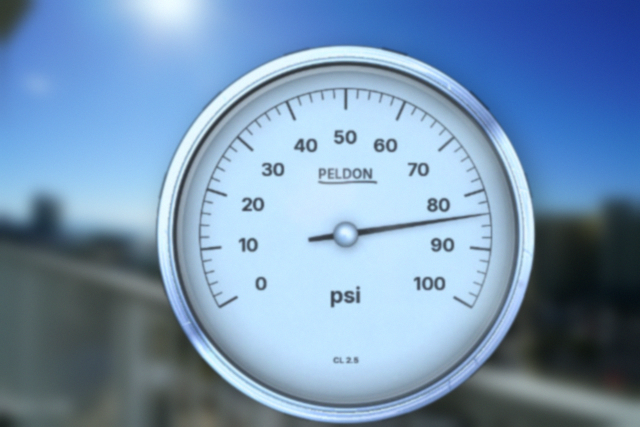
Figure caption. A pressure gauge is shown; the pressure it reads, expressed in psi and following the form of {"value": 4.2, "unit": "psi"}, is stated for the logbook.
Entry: {"value": 84, "unit": "psi"}
